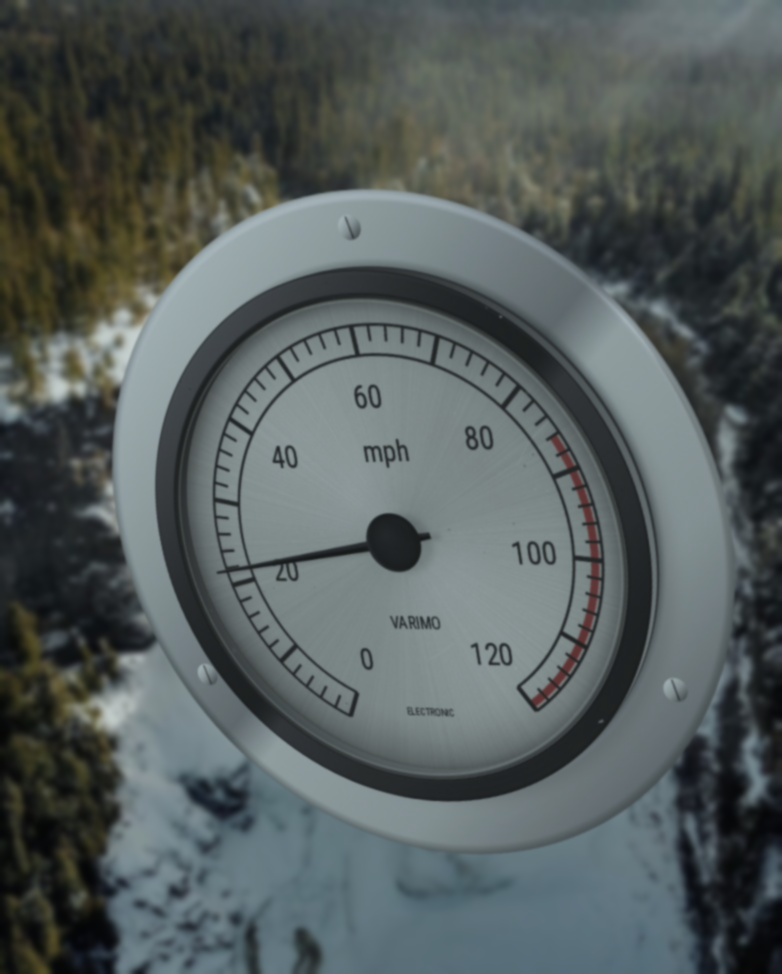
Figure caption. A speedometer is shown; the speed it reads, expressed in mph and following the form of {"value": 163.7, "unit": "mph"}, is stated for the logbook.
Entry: {"value": 22, "unit": "mph"}
